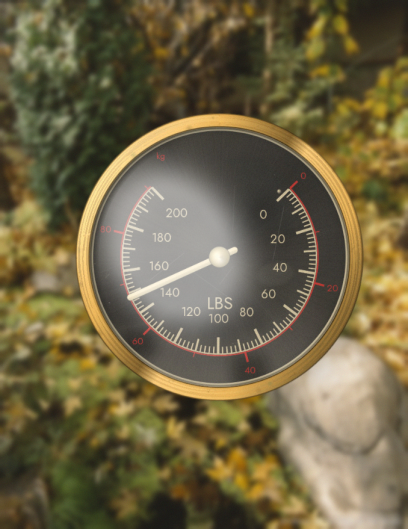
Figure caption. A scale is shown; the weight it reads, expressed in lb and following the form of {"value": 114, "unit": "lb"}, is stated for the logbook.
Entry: {"value": 148, "unit": "lb"}
